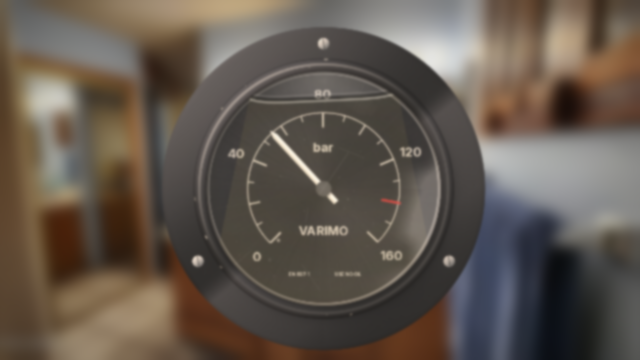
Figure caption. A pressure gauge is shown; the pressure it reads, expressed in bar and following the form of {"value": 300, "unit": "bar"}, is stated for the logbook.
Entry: {"value": 55, "unit": "bar"}
